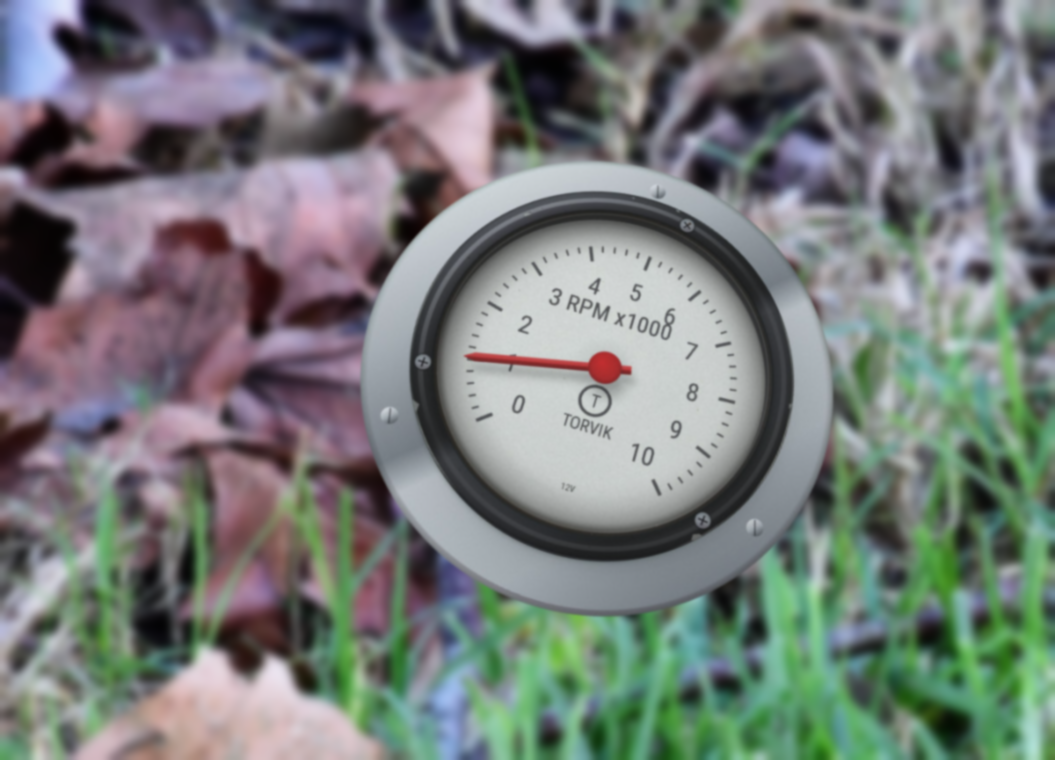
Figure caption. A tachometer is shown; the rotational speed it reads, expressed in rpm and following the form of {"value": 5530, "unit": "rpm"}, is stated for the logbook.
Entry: {"value": 1000, "unit": "rpm"}
